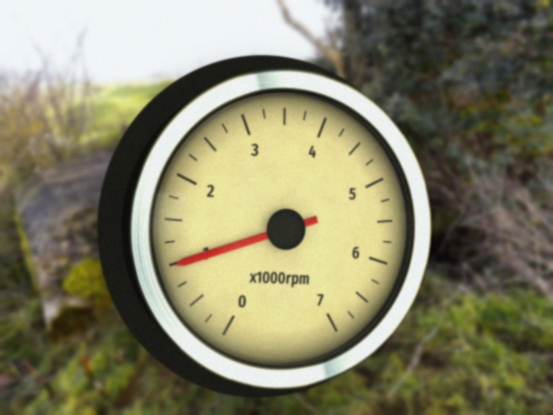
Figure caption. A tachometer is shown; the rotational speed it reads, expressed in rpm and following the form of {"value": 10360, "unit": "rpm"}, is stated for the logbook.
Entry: {"value": 1000, "unit": "rpm"}
